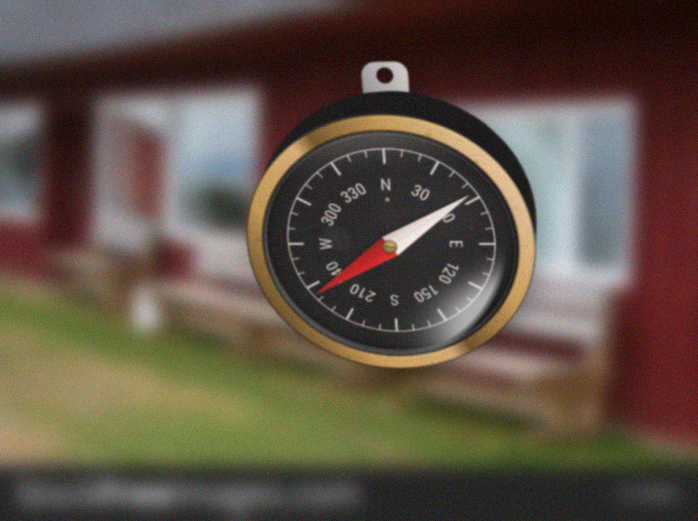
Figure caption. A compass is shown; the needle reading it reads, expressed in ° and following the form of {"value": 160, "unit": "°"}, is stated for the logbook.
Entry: {"value": 235, "unit": "°"}
